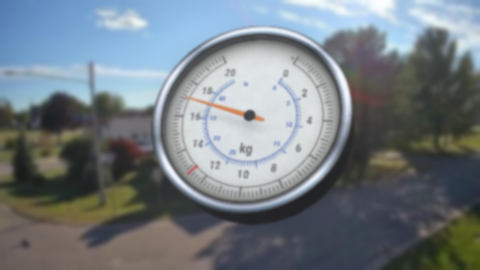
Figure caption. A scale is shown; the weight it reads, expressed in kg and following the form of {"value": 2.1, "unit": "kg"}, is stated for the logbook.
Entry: {"value": 17, "unit": "kg"}
